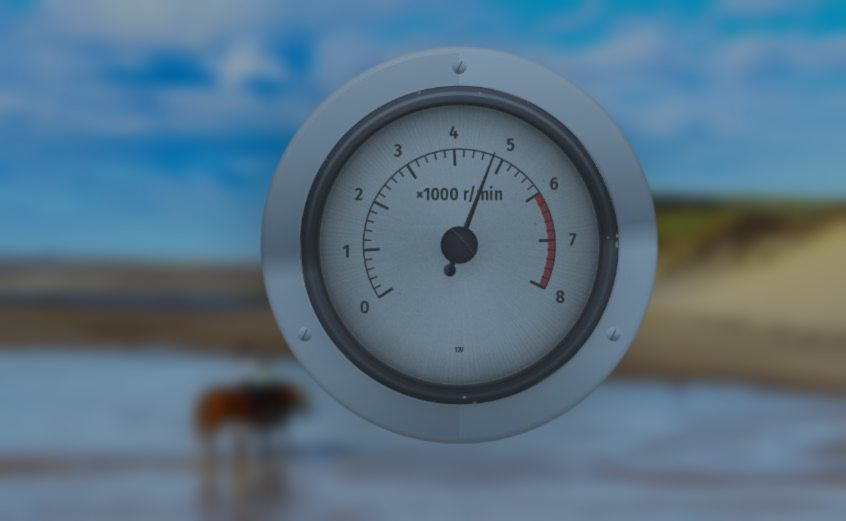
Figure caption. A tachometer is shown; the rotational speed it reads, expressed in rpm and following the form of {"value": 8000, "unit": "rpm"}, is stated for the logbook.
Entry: {"value": 4800, "unit": "rpm"}
